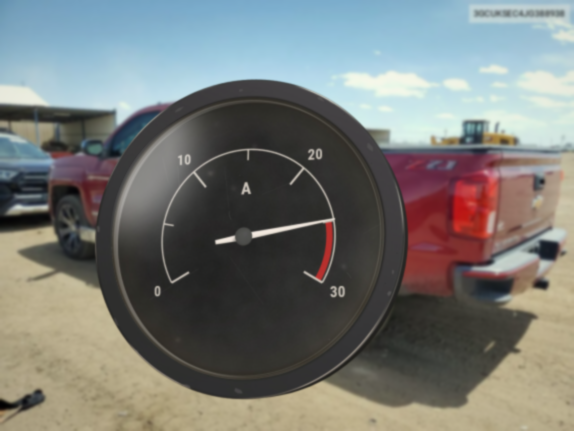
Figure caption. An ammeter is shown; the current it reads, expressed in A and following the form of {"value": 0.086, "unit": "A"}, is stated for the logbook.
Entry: {"value": 25, "unit": "A"}
